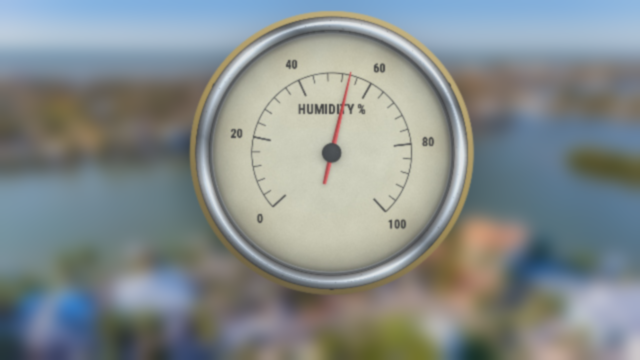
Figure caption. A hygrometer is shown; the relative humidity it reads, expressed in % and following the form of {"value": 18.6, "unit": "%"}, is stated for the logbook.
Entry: {"value": 54, "unit": "%"}
